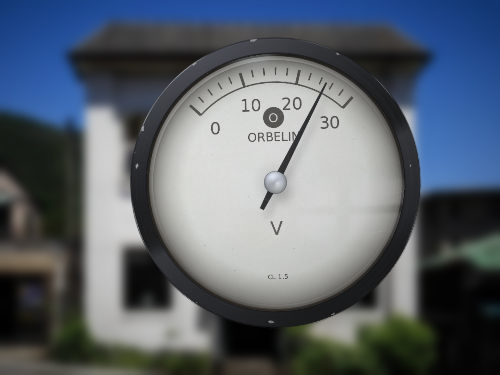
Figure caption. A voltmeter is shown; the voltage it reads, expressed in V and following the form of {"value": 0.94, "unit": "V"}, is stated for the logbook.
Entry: {"value": 25, "unit": "V"}
